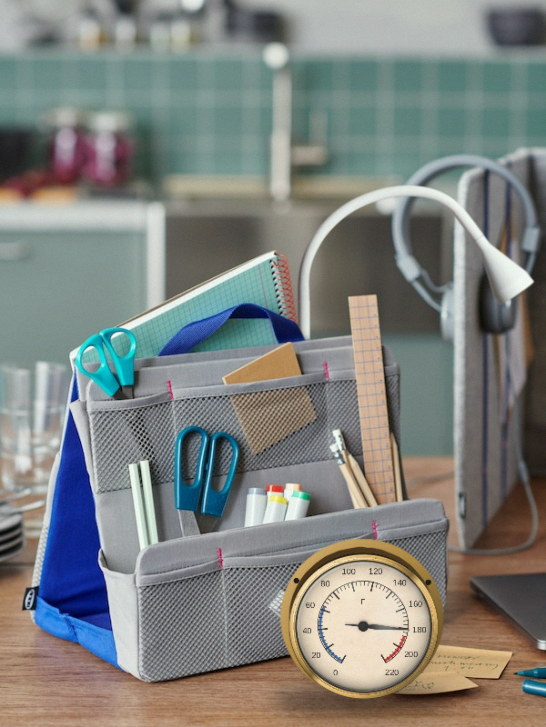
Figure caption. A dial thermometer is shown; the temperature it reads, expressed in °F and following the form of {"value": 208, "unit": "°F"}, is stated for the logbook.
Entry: {"value": 180, "unit": "°F"}
